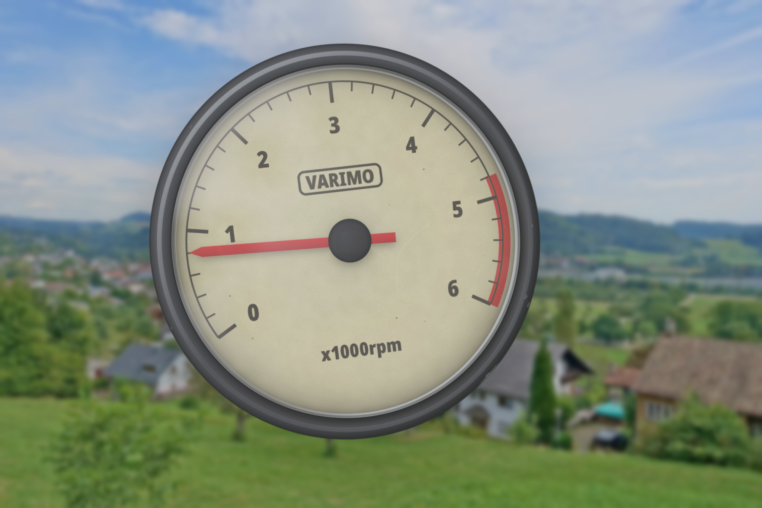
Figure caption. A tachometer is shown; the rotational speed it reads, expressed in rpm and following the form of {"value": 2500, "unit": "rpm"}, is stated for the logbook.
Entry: {"value": 800, "unit": "rpm"}
